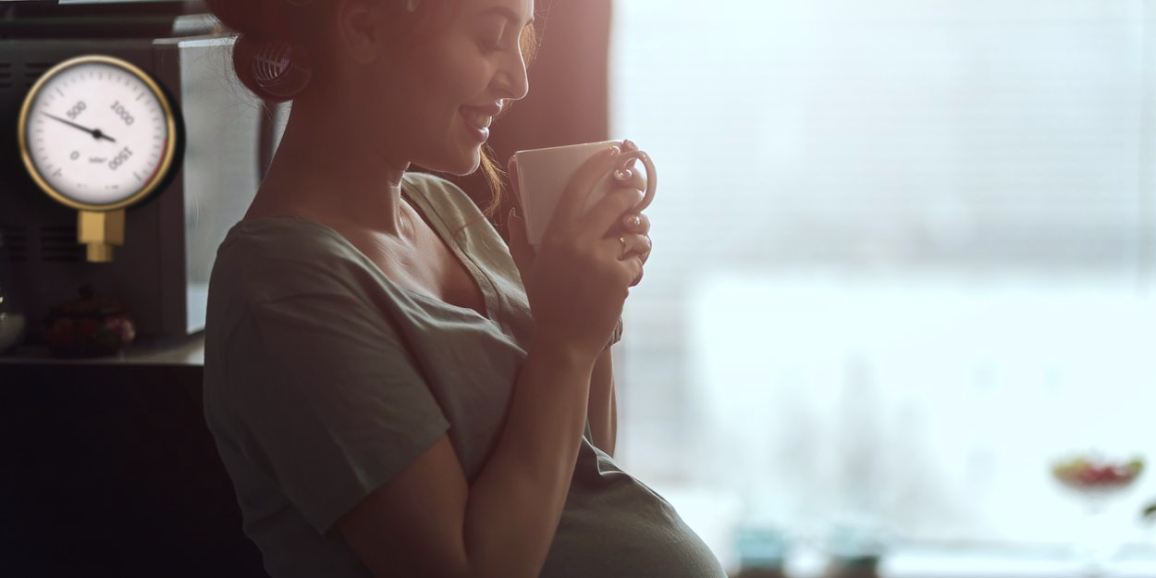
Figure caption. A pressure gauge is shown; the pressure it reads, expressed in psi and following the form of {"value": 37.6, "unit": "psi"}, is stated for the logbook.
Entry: {"value": 350, "unit": "psi"}
